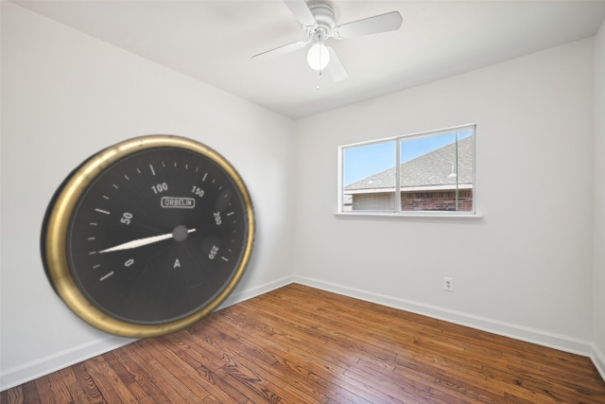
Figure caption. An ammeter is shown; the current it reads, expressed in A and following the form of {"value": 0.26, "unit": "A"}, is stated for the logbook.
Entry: {"value": 20, "unit": "A"}
